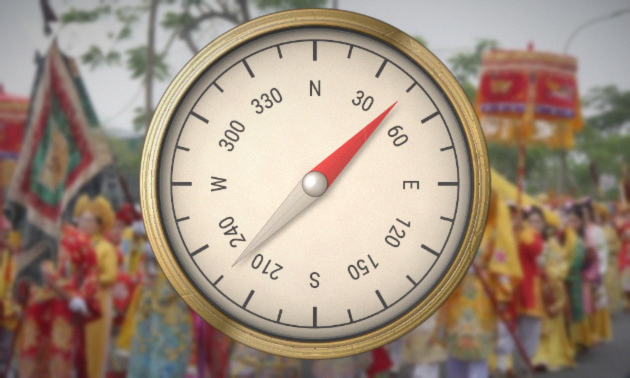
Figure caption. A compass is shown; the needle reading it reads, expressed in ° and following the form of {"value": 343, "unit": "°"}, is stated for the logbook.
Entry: {"value": 45, "unit": "°"}
